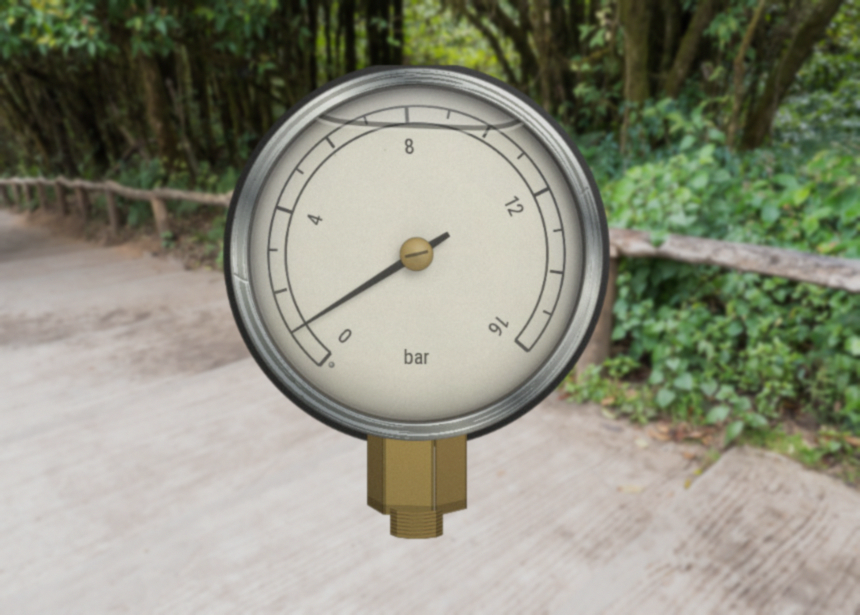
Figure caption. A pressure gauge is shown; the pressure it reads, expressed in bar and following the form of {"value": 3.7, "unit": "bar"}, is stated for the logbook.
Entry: {"value": 1, "unit": "bar"}
